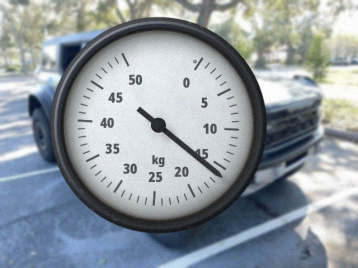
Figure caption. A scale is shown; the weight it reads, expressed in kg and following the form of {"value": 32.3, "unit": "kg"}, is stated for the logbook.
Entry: {"value": 16, "unit": "kg"}
